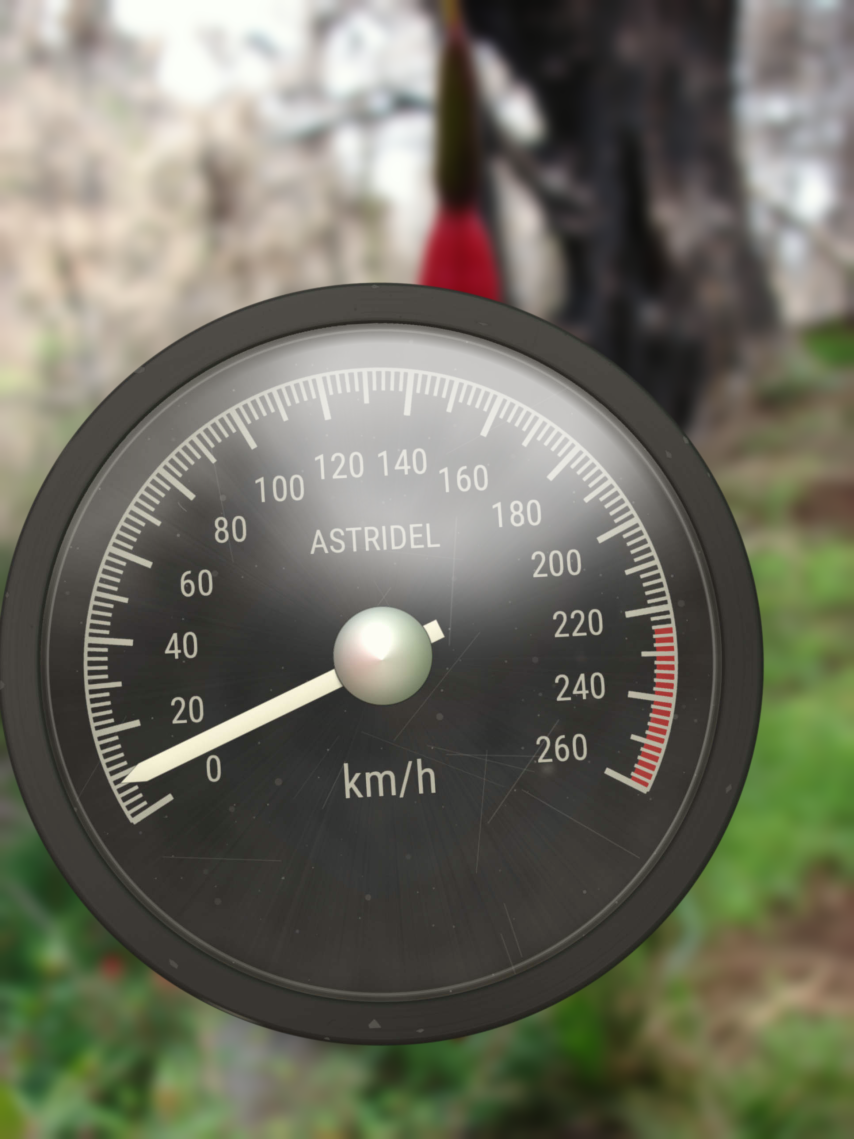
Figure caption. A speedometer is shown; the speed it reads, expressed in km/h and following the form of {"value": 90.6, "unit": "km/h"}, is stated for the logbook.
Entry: {"value": 8, "unit": "km/h"}
